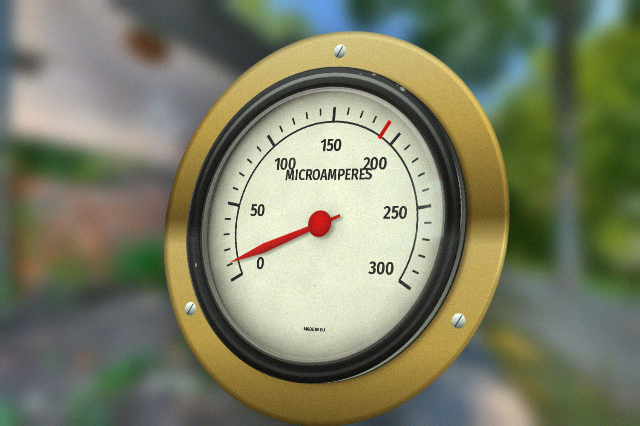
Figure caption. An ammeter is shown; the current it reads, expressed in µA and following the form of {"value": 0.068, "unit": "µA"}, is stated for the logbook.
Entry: {"value": 10, "unit": "µA"}
